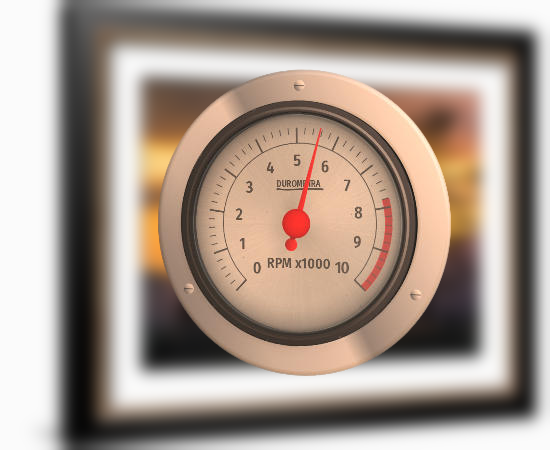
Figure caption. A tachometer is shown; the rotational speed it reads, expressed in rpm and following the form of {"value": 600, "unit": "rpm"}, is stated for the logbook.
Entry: {"value": 5600, "unit": "rpm"}
